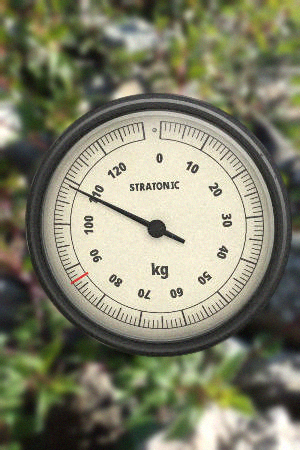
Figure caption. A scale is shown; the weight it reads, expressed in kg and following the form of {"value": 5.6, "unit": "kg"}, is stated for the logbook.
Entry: {"value": 109, "unit": "kg"}
